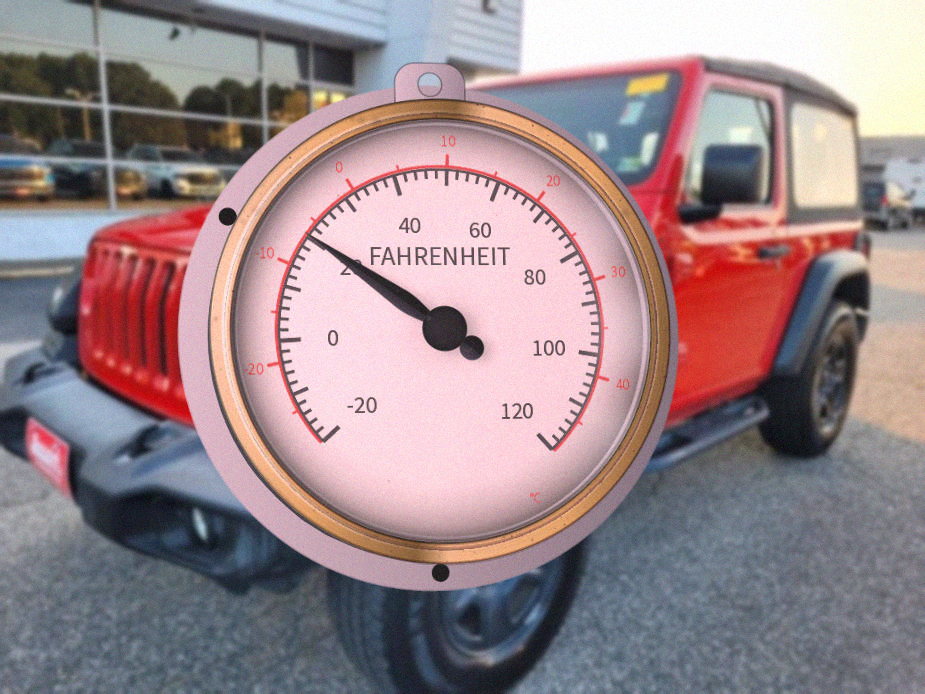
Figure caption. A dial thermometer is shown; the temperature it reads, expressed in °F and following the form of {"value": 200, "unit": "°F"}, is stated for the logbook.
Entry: {"value": 20, "unit": "°F"}
